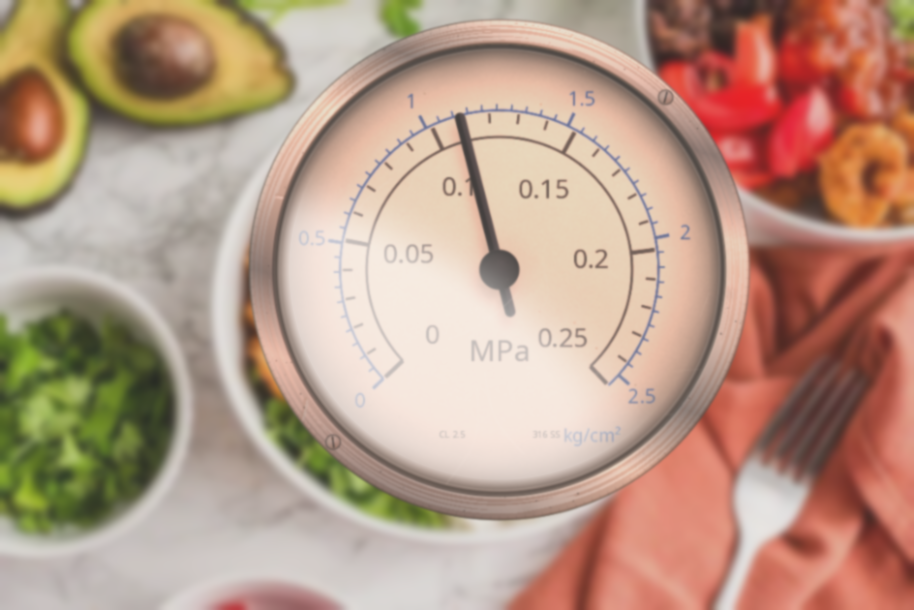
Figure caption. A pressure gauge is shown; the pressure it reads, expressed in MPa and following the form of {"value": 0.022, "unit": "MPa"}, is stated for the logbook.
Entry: {"value": 0.11, "unit": "MPa"}
